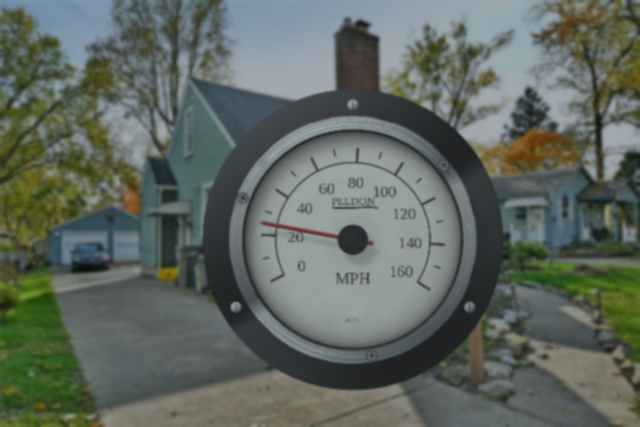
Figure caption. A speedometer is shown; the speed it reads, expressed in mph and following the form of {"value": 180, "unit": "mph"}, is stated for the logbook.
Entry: {"value": 25, "unit": "mph"}
